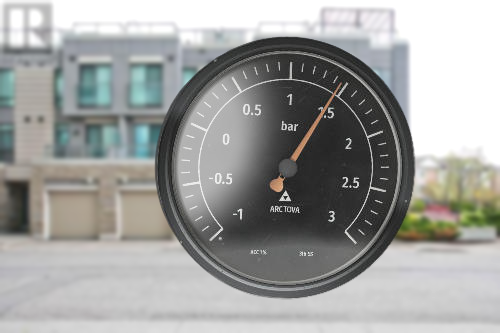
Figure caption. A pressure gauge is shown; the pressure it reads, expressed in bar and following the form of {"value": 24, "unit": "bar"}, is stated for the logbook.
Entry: {"value": 1.45, "unit": "bar"}
